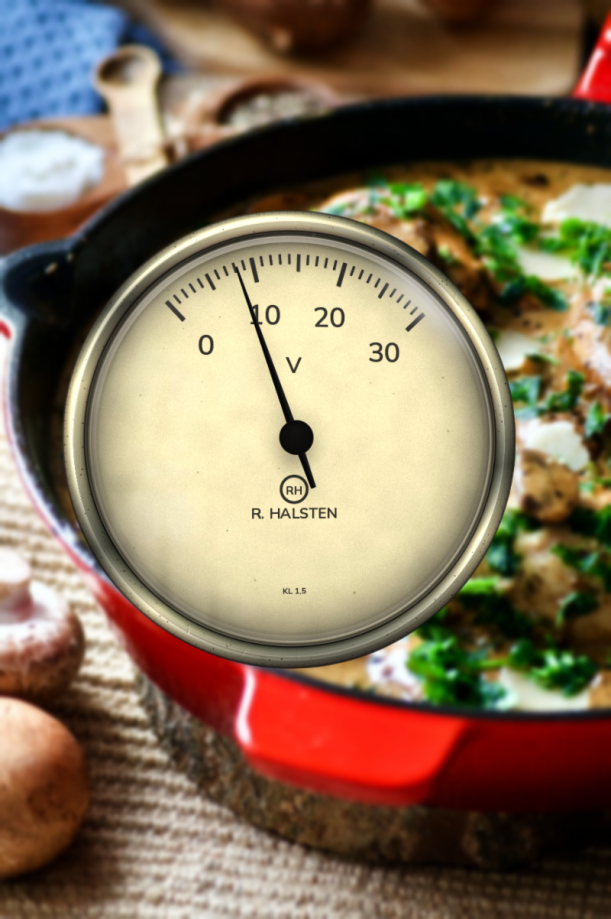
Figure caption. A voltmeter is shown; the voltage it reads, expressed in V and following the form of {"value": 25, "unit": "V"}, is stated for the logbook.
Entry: {"value": 8, "unit": "V"}
